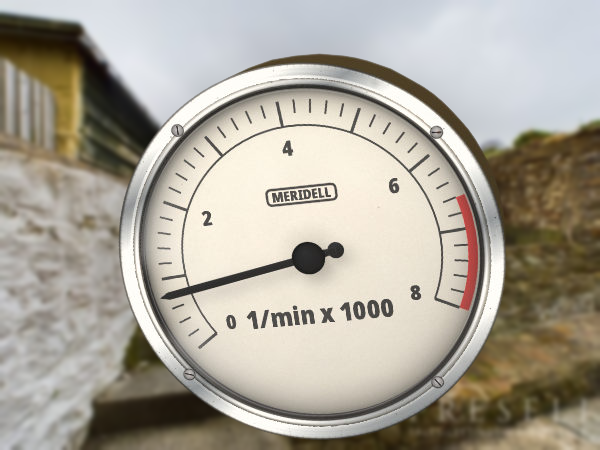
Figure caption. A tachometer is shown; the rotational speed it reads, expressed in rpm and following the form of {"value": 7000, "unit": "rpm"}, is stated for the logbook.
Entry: {"value": 800, "unit": "rpm"}
